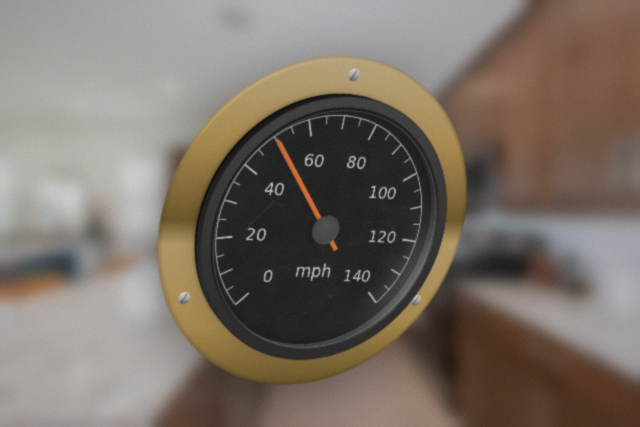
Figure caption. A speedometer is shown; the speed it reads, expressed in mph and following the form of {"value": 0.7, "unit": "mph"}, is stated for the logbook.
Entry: {"value": 50, "unit": "mph"}
